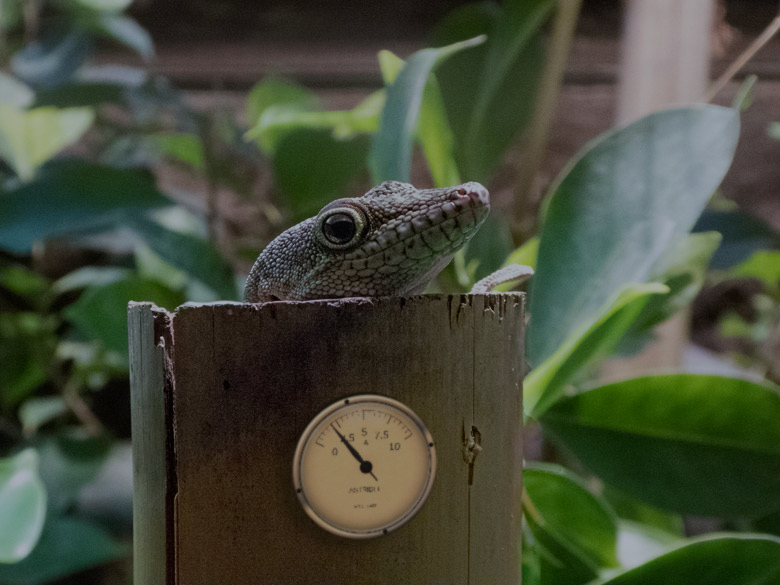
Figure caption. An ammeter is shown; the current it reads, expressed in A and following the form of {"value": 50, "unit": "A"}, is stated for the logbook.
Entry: {"value": 2, "unit": "A"}
